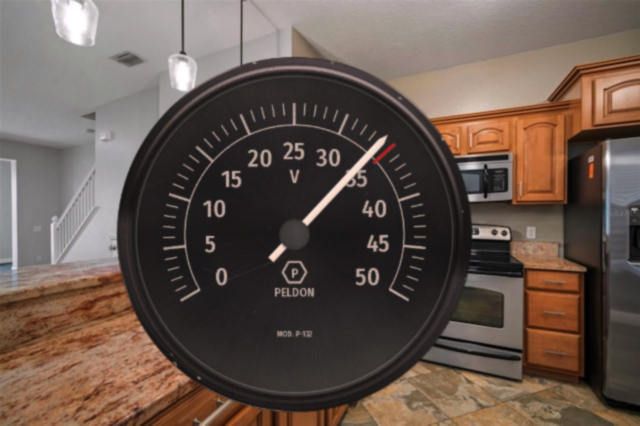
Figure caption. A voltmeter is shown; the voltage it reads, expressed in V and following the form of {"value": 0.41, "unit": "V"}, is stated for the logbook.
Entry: {"value": 34, "unit": "V"}
